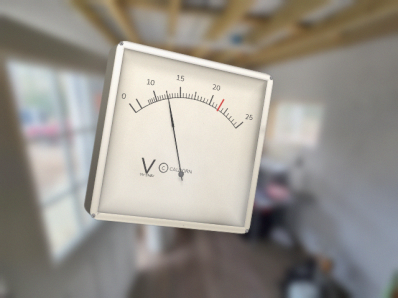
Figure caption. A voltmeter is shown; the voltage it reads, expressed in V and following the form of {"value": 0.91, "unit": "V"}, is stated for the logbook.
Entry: {"value": 12.5, "unit": "V"}
